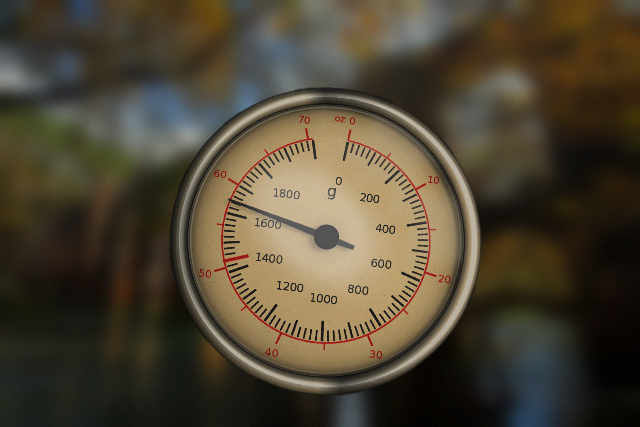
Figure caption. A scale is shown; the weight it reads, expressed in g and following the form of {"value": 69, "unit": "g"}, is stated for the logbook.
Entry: {"value": 1640, "unit": "g"}
